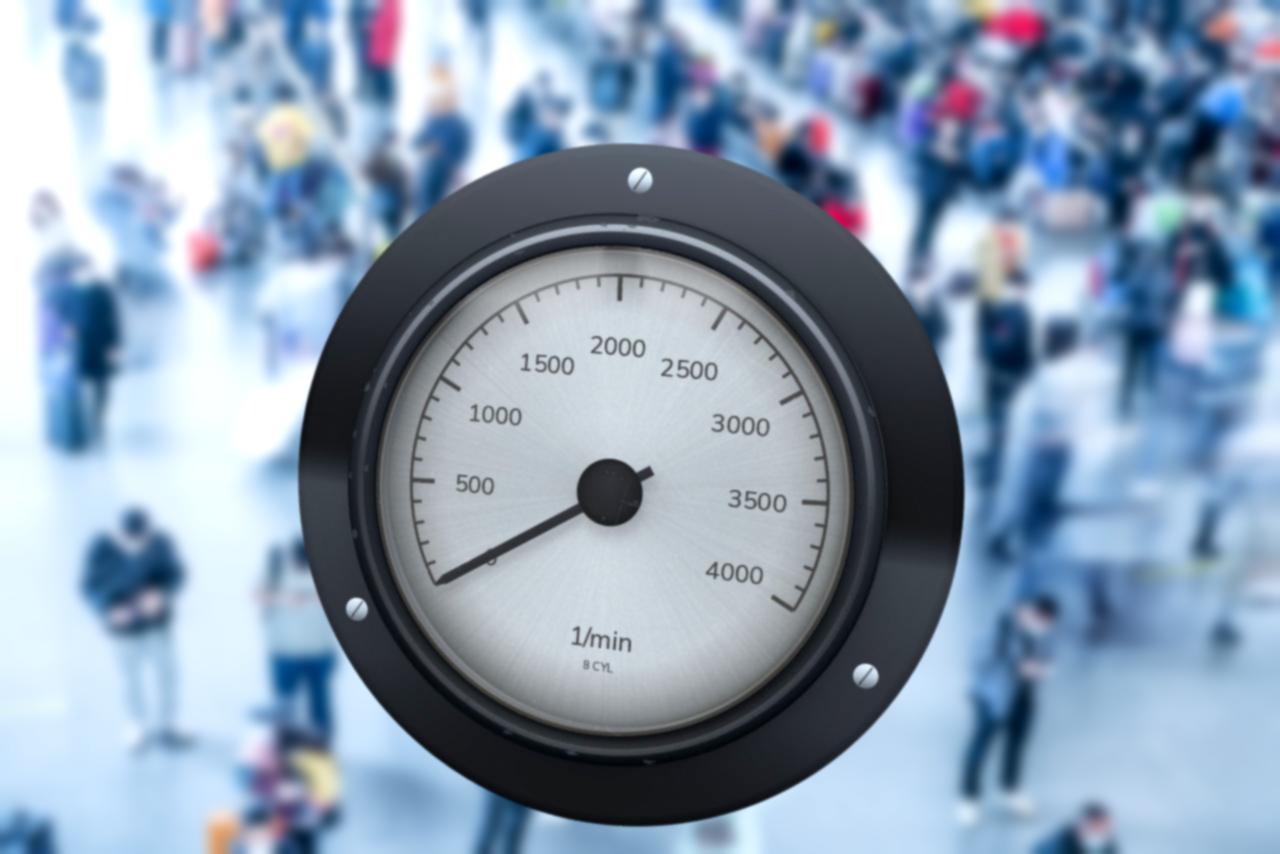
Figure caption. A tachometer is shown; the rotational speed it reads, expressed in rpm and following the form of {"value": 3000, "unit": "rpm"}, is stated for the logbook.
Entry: {"value": 0, "unit": "rpm"}
